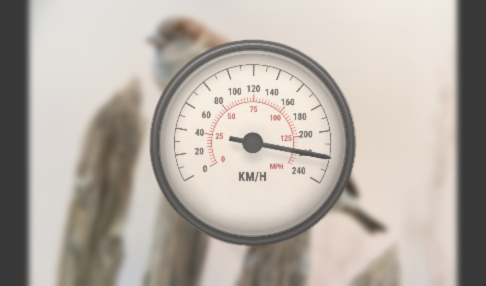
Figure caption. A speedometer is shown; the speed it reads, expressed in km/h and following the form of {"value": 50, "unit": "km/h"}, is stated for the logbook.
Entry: {"value": 220, "unit": "km/h"}
